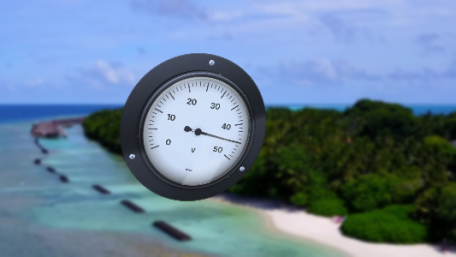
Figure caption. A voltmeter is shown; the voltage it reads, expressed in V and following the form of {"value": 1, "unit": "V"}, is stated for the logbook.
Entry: {"value": 45, "unit": "V"}
